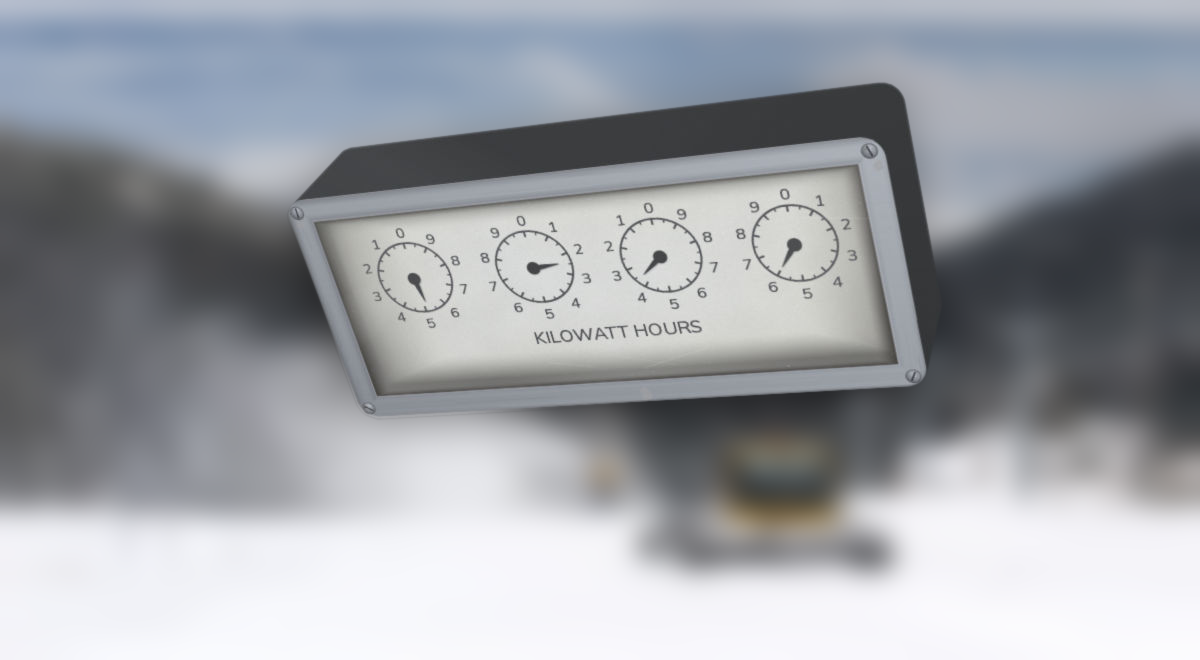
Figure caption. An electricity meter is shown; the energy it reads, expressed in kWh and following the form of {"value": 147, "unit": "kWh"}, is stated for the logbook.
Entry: {"value": 5236, "unit": "kWh"}
